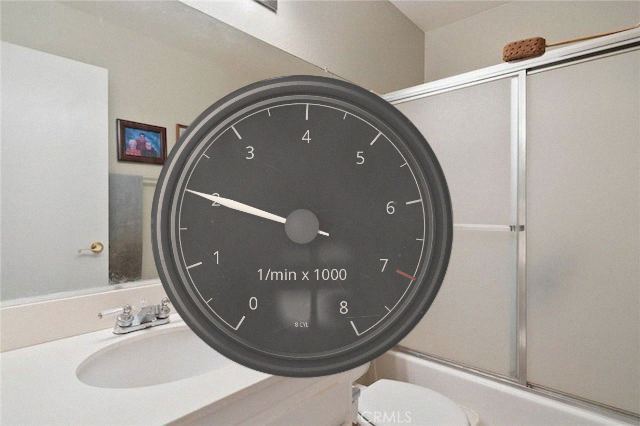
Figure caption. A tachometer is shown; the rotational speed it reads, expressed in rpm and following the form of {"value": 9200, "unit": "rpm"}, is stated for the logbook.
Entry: {"value": 2000, "unit": "rpm"}
